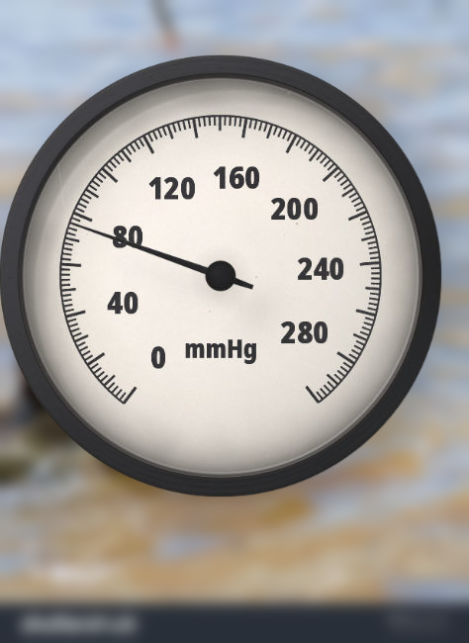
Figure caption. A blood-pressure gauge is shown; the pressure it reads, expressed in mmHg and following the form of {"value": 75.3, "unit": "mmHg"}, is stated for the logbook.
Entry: {"value": 76, "unit": "mmHg"}
